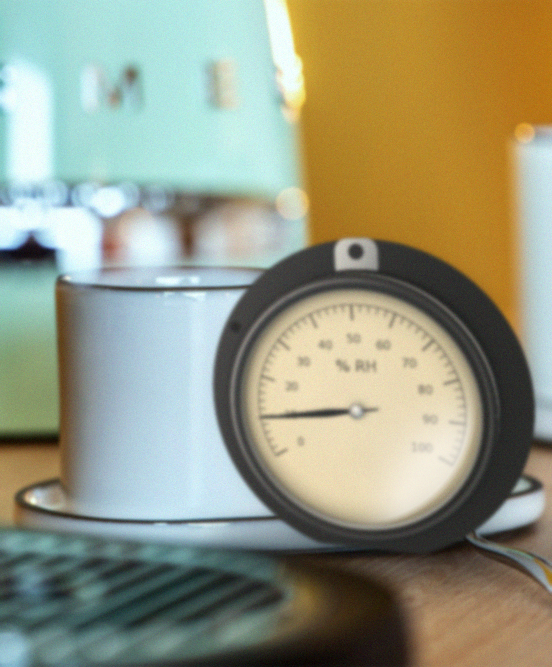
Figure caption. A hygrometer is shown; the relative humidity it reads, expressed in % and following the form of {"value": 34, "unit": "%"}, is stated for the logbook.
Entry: {"value": 10, "unit": "%"}
